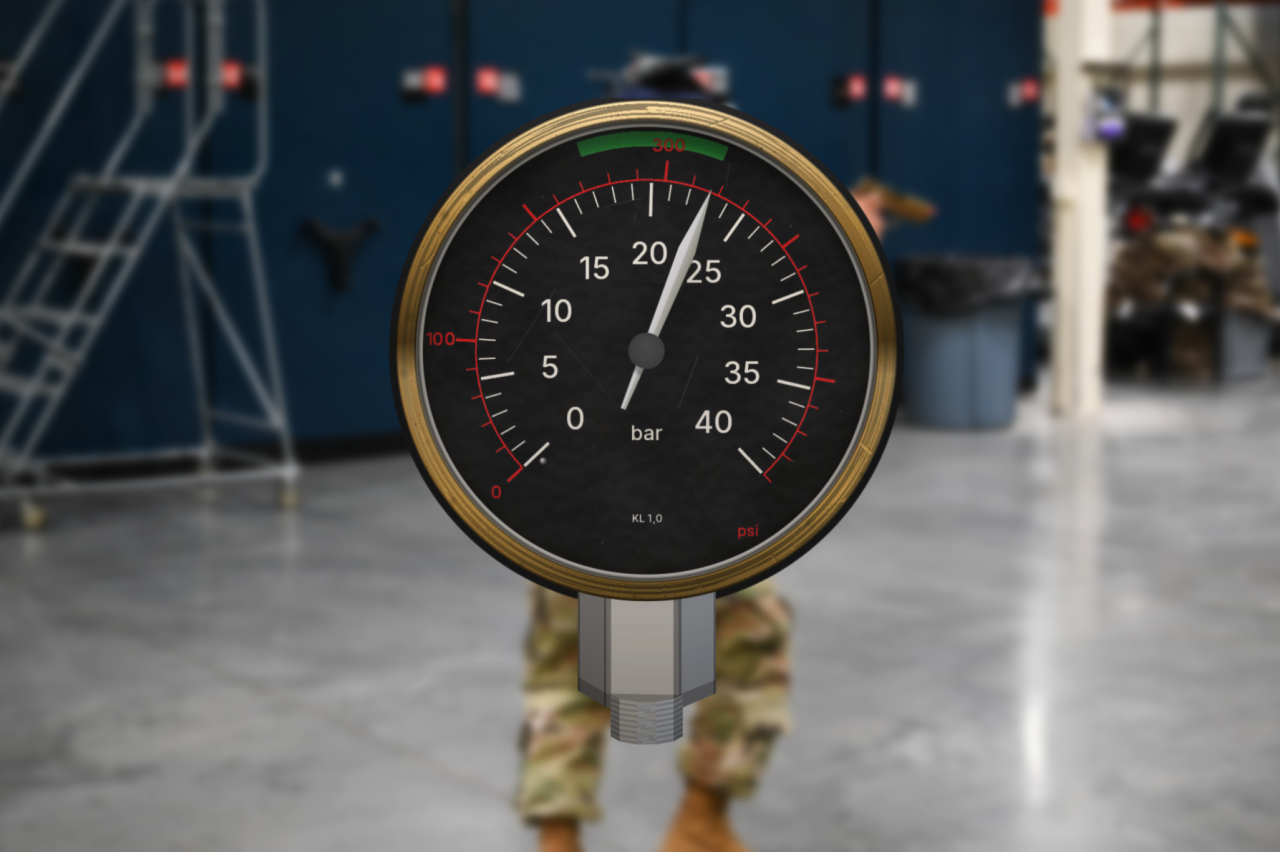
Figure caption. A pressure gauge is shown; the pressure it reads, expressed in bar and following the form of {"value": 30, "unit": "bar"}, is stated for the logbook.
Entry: {"value": 23, "unit": "bar"}
